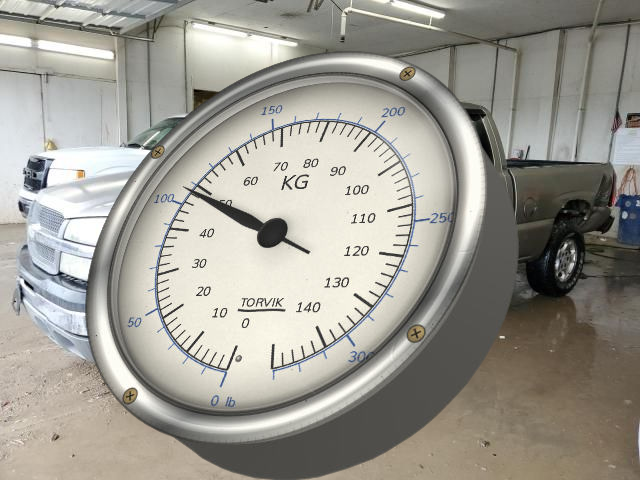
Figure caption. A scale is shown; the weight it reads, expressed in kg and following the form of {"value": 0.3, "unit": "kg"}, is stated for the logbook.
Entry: {"value": 48, "unit": "kg"}
